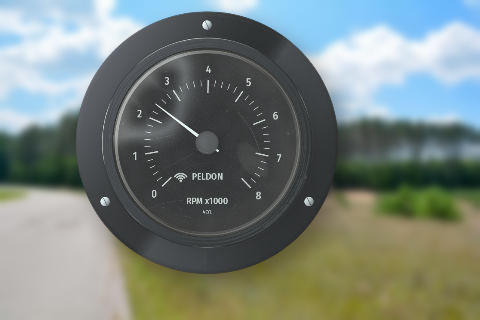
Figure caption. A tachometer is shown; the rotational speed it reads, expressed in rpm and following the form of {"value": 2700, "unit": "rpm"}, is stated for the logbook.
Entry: {"value": 2400, "unit": "rpm"}
